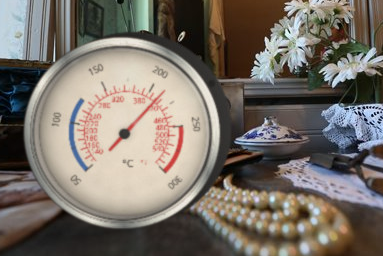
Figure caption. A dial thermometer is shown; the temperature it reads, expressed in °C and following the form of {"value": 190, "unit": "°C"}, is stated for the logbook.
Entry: {"value": 212.5, "unit": "°C"}
